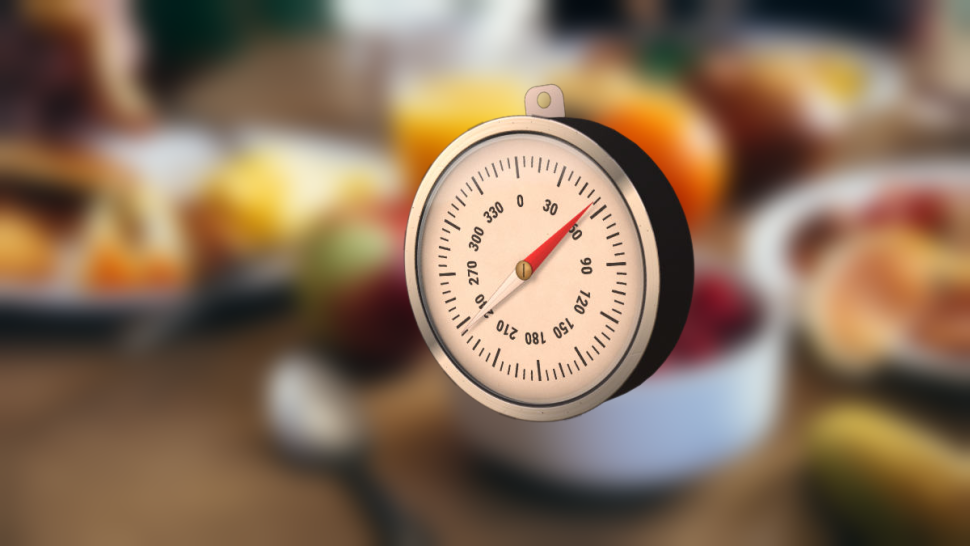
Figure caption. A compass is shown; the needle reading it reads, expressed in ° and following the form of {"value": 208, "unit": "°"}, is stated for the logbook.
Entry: {"value": 55, "unit": "°"}
